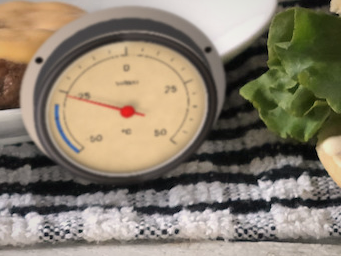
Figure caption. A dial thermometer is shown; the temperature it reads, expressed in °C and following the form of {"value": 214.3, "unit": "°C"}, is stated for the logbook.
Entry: {"value": -25, "unit": "°C"}
